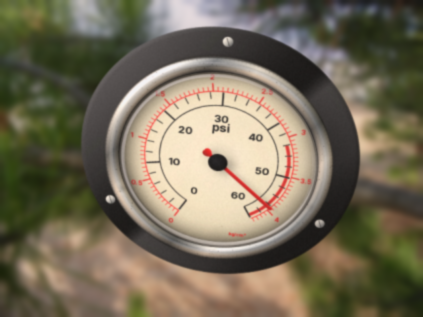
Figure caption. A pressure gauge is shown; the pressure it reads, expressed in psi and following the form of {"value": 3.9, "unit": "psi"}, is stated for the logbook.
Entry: {"value": 56, "unit": "psi"}
